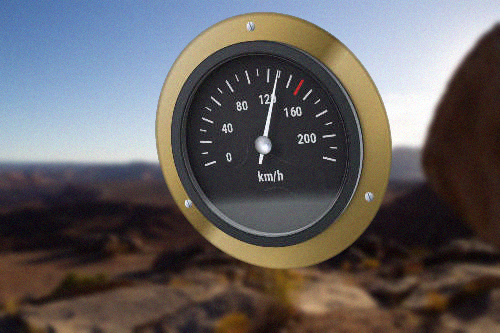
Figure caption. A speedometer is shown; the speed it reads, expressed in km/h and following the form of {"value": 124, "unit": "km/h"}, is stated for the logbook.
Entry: {"value": 130, "unit": "km/h"}
